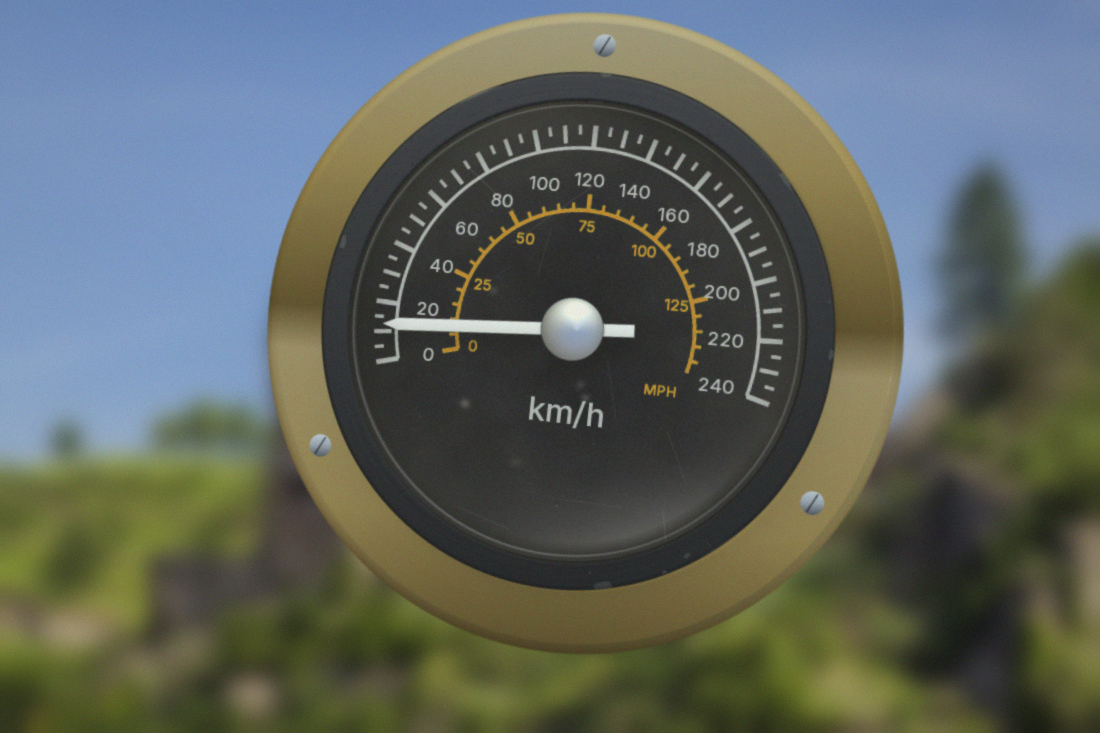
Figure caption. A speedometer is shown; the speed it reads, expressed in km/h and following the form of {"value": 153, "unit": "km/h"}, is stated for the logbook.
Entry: {"value": 12.5, "unit": "km/h"}
